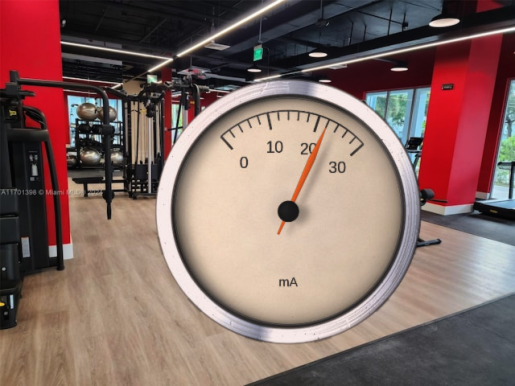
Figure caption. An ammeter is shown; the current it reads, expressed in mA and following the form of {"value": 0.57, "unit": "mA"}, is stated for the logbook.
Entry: {"value": 22, "unit": "mA"}
